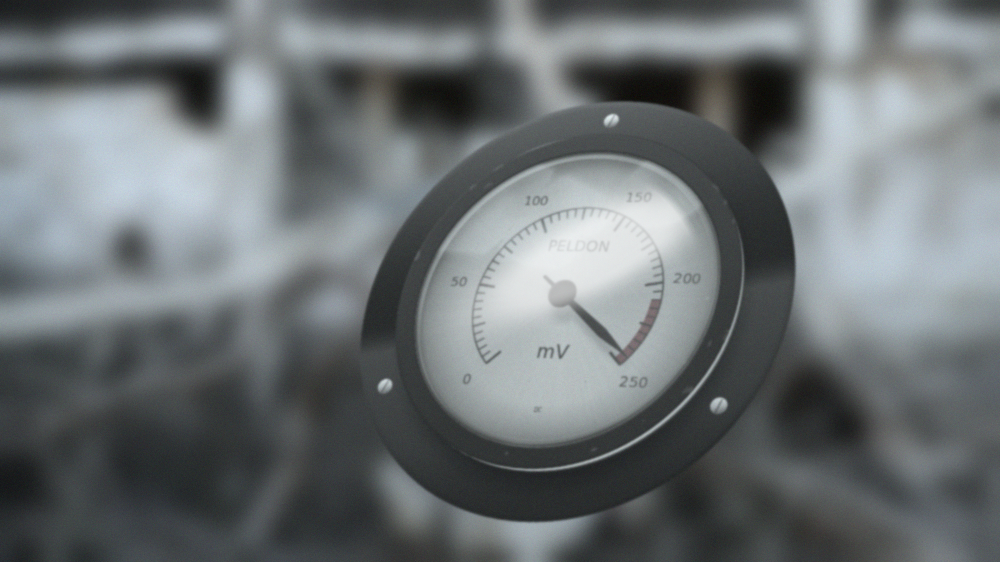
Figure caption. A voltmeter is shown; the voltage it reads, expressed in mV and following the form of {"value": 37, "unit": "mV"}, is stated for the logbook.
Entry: {"value": 245, "unit": "mV"}
